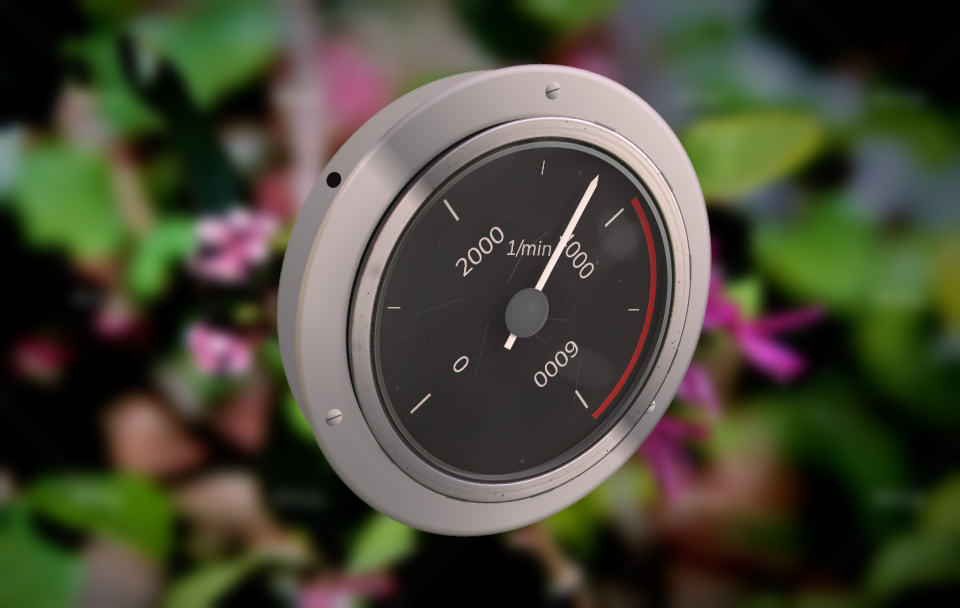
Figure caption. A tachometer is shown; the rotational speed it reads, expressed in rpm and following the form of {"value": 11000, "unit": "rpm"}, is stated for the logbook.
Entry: {"value": 3500, "unit": "rpm"}
